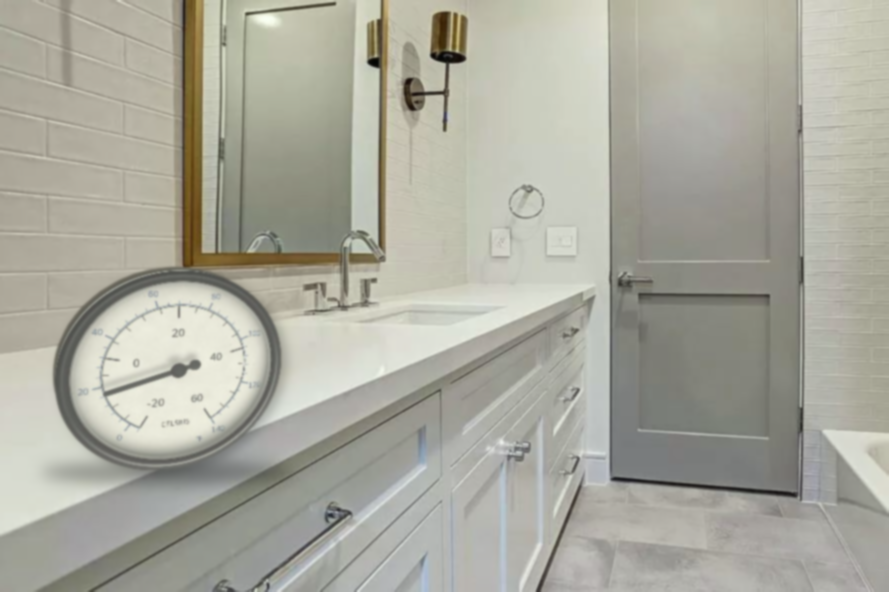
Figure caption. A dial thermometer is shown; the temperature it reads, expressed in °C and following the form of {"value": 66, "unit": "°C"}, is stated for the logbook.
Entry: {"value": -8, "unit": "°C"}
